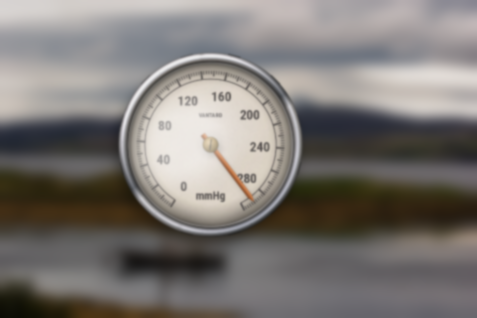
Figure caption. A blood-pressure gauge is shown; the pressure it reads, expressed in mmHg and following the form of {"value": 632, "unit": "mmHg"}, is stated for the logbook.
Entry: {"value": 290, "unit": "mmHg"}
